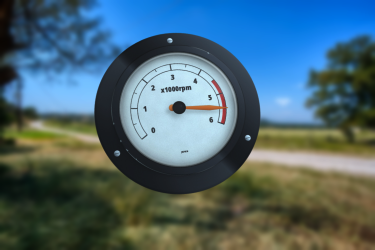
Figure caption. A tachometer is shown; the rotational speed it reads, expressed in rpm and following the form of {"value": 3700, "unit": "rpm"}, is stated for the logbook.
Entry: {"value": 5500, "unit": "rpm"}
